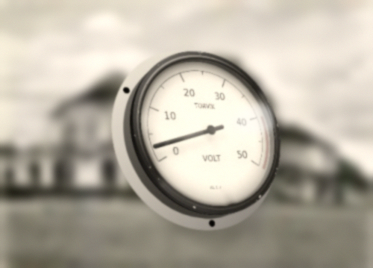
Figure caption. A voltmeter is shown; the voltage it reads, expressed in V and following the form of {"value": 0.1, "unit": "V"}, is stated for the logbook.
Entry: {"value": 2.5, "unit": "V"}
